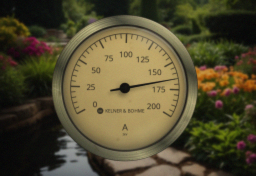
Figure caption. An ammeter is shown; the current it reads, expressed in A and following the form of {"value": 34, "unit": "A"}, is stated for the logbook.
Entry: {"value": 165, "unit": "A"}
